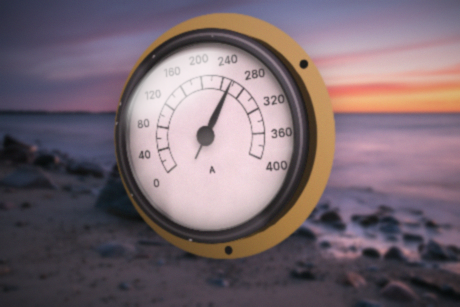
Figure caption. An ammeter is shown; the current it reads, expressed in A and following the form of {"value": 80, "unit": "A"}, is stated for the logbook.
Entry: {"value": 260, "unit": "A"}
